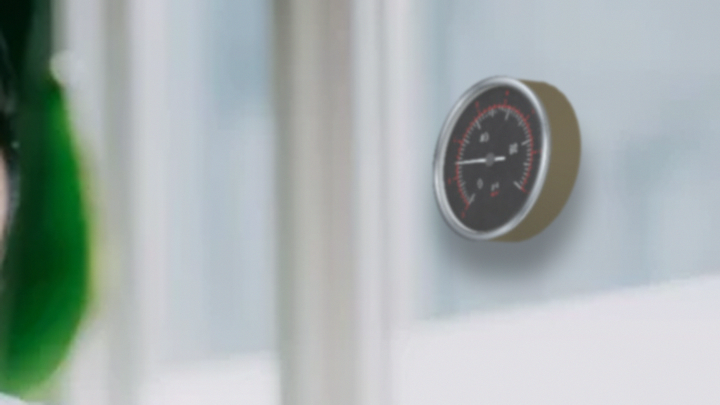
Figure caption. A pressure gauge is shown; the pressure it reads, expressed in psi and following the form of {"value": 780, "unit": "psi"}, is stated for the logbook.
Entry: {"value": 20, "unit": "psi"}
